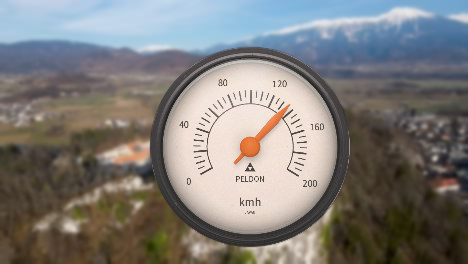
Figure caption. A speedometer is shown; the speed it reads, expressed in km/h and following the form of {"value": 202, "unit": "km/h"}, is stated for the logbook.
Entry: {"value": 135, "unit": "km/h"}
